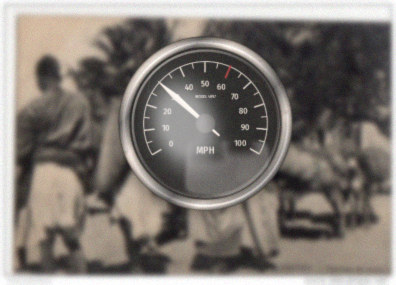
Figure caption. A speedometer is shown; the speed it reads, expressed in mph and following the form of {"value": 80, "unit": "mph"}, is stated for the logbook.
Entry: {"value": 30, "unit": "mph"}
